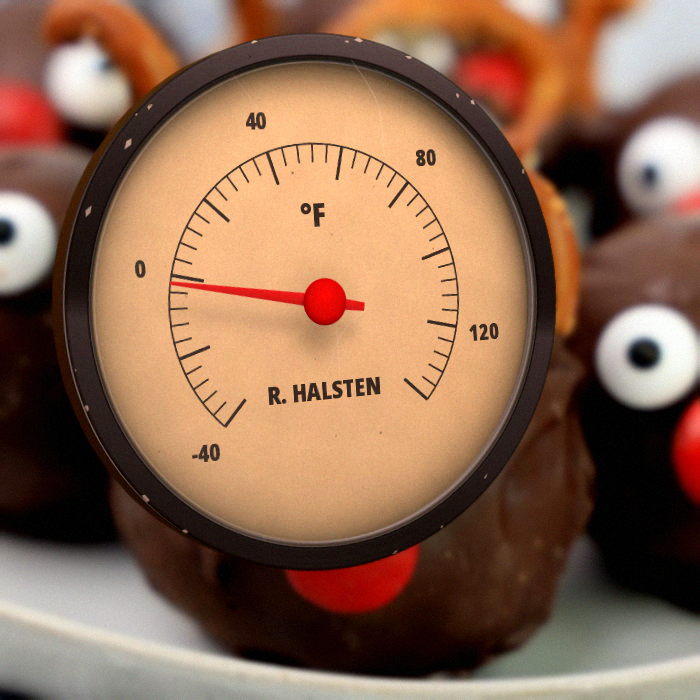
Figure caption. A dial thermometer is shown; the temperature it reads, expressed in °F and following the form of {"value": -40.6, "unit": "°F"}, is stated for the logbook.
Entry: {"value": -2, "unit": "°F"}
